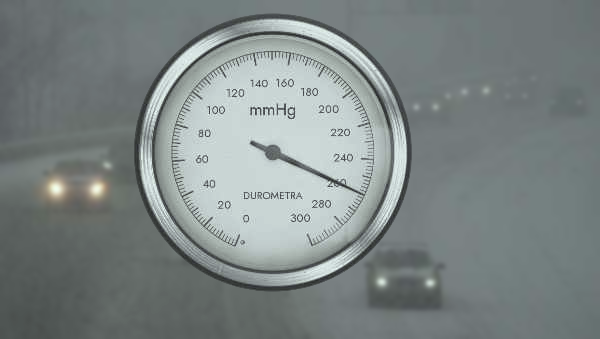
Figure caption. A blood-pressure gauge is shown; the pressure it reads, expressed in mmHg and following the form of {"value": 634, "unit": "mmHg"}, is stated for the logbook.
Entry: {"value": 260, "unit": "mmHg"}
